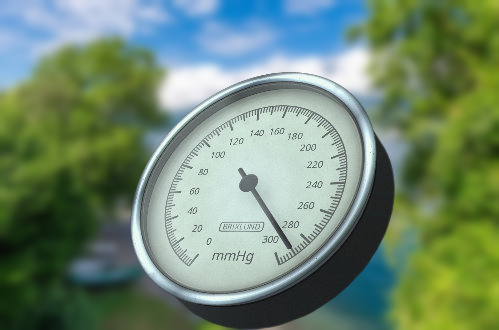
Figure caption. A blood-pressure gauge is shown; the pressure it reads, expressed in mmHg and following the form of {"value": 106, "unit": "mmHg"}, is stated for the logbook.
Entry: {"value": 290, "unit": "mmHg"}
